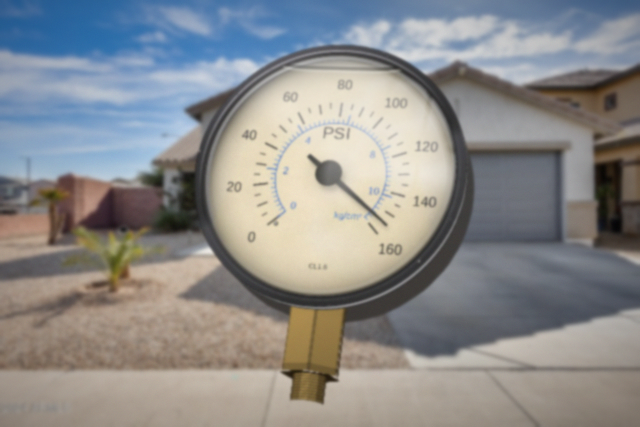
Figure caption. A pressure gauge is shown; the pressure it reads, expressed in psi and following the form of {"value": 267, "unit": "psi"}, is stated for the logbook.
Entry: {"value": 155, "unit": "psi"}
